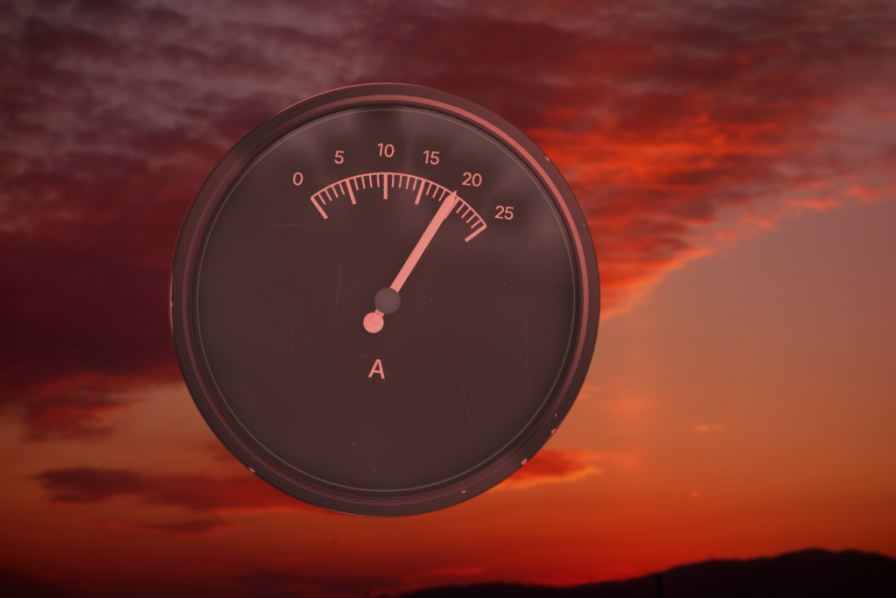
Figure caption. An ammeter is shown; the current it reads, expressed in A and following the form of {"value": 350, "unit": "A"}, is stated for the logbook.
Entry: {"value": 19, "unit": "A"}
